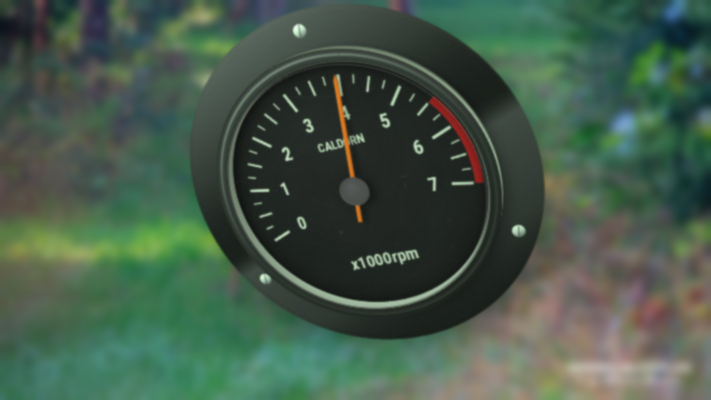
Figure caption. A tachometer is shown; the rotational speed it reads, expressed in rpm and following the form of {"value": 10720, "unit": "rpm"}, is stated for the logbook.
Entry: {"value": 4000, "unit": "rpm"}
